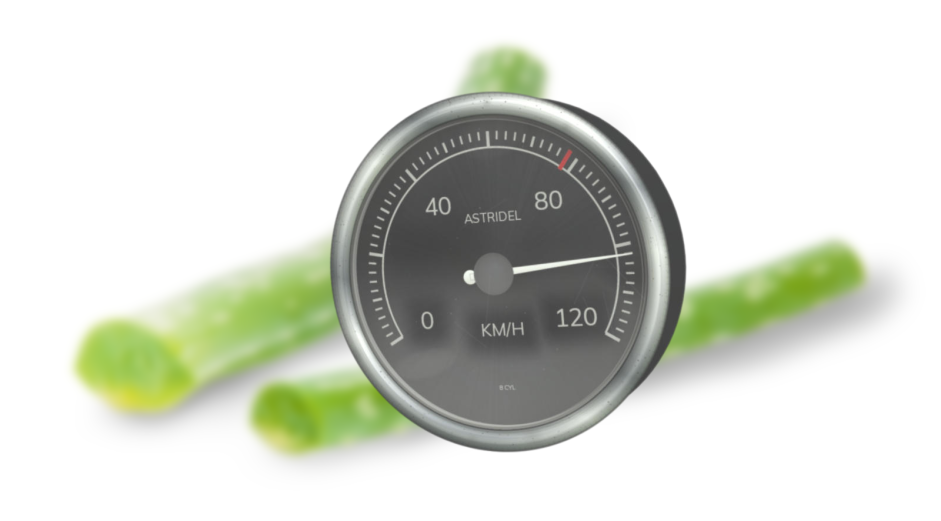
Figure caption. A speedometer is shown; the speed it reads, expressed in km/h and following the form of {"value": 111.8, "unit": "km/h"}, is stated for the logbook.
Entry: {"value": 102, "unit": "km/h"}
